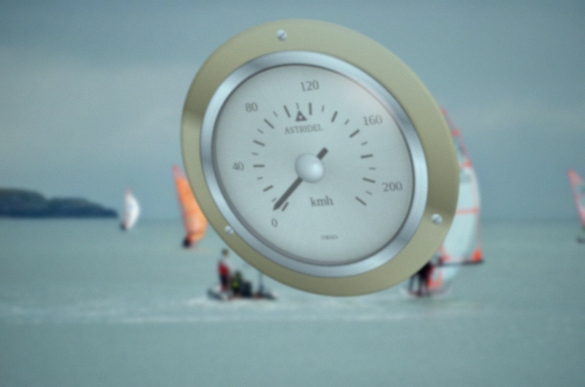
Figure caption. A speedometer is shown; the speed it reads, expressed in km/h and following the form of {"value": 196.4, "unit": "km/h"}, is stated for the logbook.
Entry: {"value": 5, "unit": "km/h"}
